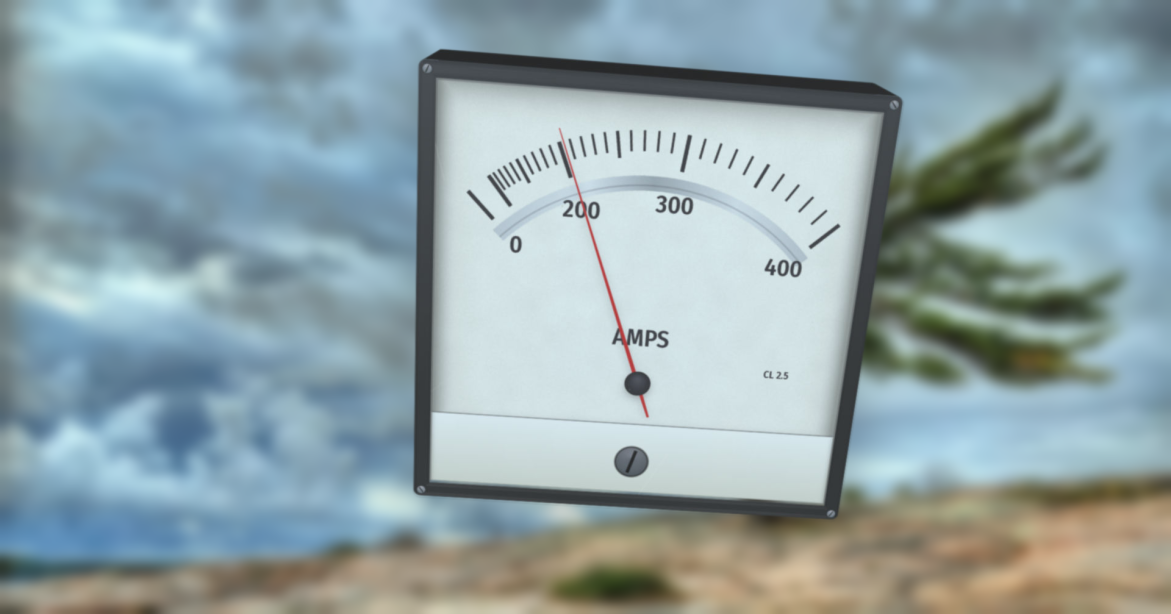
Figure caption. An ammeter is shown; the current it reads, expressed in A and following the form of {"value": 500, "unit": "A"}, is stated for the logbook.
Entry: {"value": 205, "unit": "A"}
